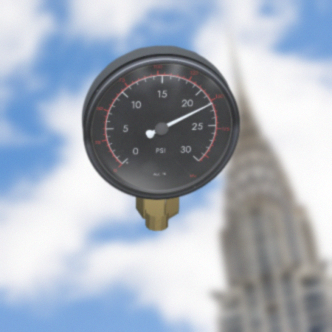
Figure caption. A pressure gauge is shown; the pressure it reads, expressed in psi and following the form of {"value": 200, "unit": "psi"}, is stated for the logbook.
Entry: {"value": 22, "unit": "psi"}
